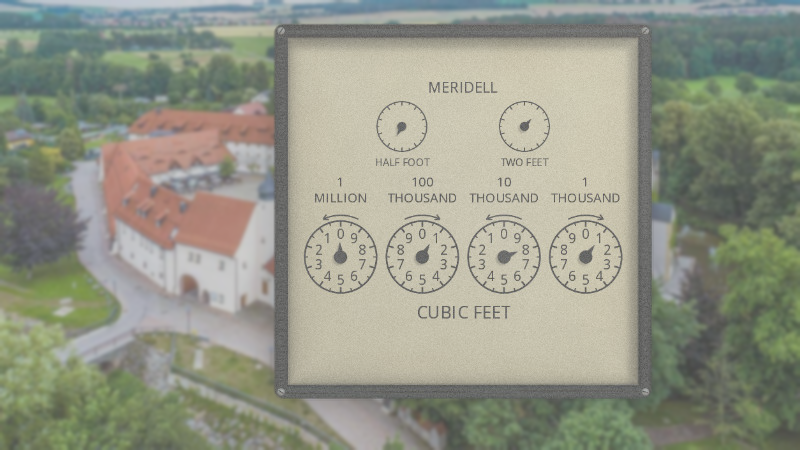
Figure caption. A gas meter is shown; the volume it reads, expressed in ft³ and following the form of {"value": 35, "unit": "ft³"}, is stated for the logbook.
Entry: {"value": 8100, "unit": "ft³"}
